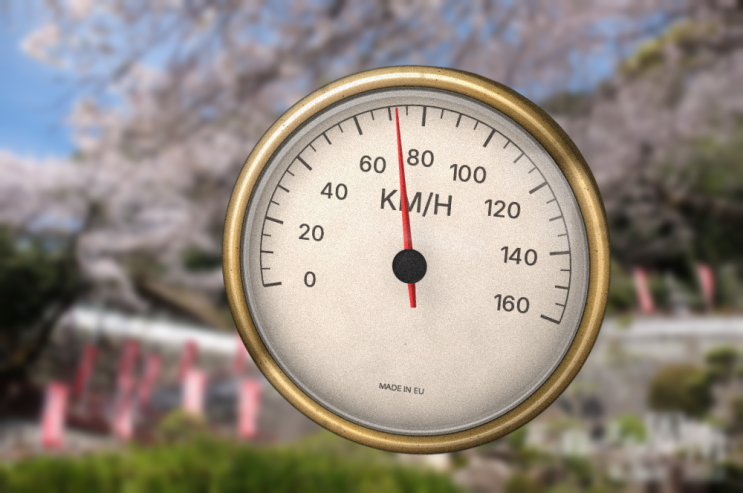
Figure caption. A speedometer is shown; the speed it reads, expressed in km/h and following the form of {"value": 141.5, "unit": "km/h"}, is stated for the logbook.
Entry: {"value": 72.5, "unit": "km/h"}
